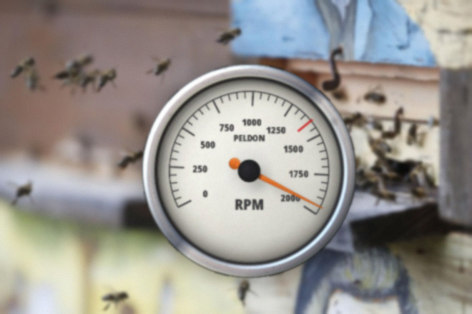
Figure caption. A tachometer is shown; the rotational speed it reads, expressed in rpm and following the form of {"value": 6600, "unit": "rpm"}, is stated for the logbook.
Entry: {"value": 1950, "unit": "rpm"}
